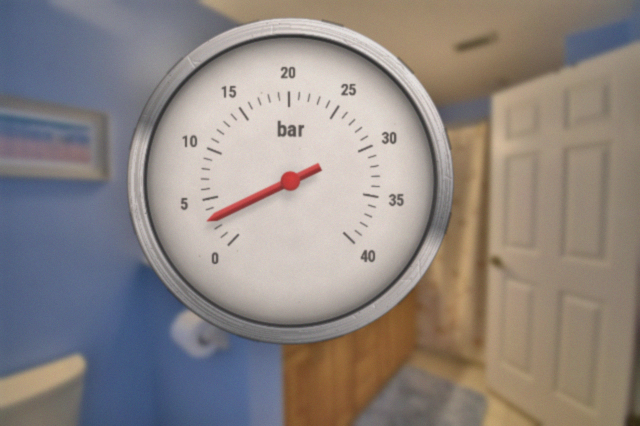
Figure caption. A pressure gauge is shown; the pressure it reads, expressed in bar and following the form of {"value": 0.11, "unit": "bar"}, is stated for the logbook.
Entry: {"value": 3, "unit": "bar"}
